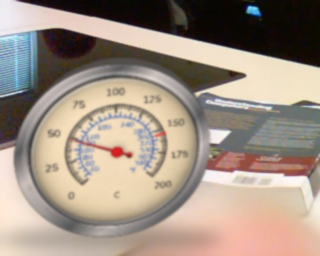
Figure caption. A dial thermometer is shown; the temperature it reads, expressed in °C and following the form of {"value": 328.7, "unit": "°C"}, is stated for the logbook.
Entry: {"value": 50, "unit": "°C"}
